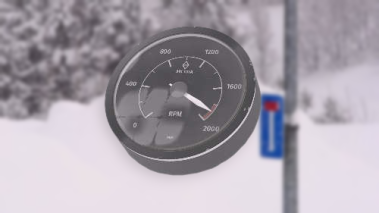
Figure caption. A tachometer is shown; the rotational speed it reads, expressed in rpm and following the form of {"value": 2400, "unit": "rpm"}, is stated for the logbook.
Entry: {"value": 1900, "unit": "rpm"}
